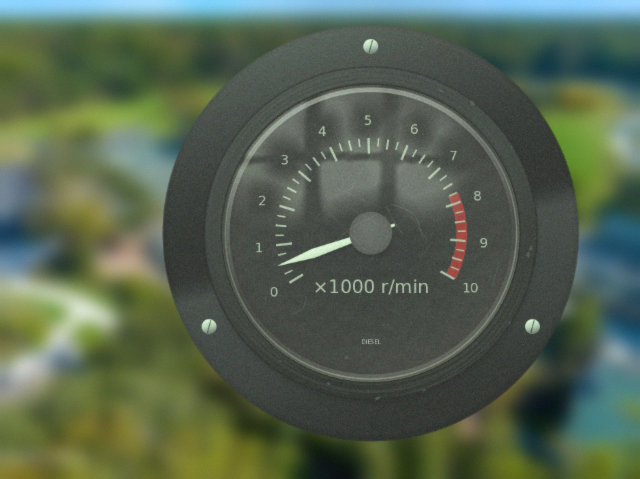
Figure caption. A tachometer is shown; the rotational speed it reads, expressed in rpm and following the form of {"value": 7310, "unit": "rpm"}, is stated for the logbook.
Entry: {"value": 500, "unit": "rpm"}
